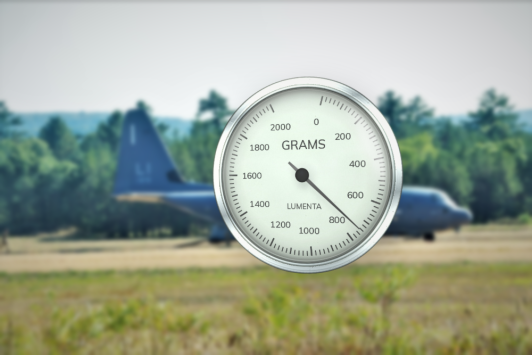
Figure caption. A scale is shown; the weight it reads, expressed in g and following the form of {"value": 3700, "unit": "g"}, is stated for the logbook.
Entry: {"value": 740, "unit": "g"}
